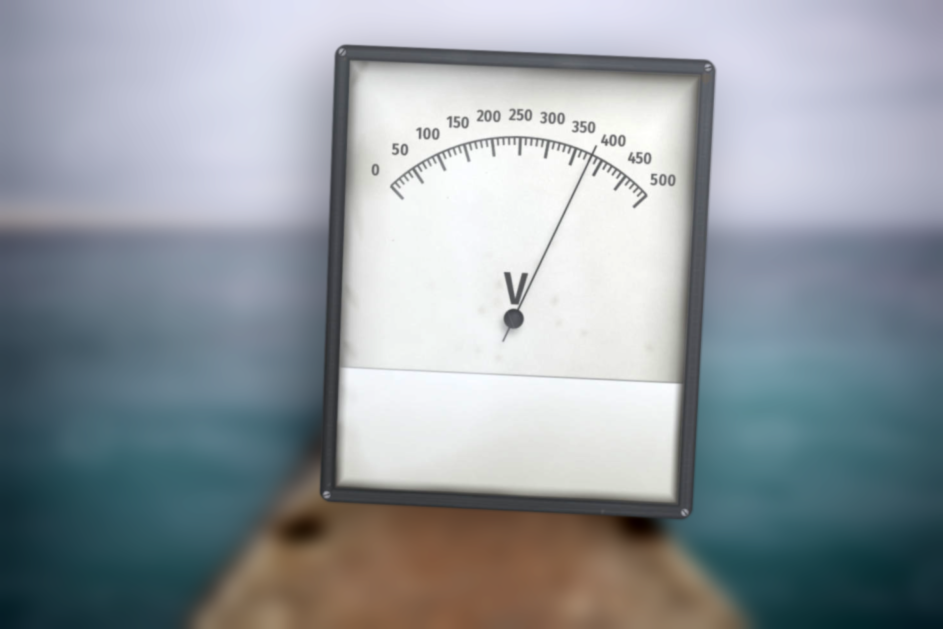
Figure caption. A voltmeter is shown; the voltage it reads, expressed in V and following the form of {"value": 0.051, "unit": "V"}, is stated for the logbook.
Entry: {"value": 380, "unit": "V"}
